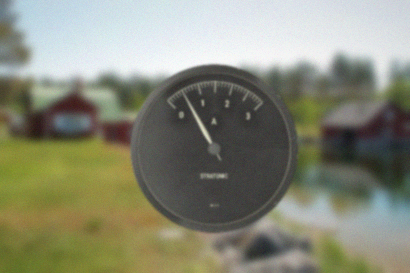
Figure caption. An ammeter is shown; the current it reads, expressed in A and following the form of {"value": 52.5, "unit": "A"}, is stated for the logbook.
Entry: {"value": 0.5, "unit": "A"}
